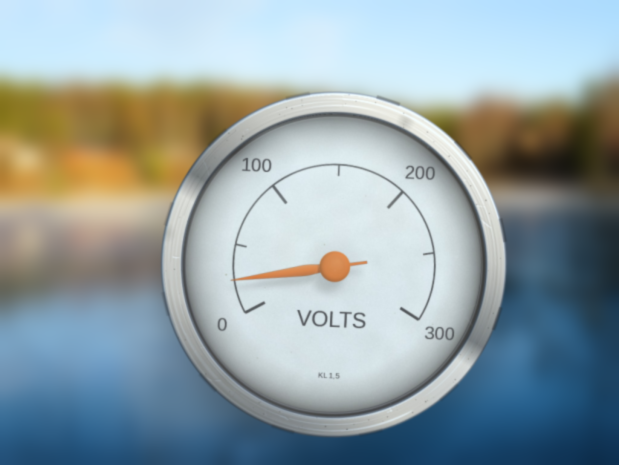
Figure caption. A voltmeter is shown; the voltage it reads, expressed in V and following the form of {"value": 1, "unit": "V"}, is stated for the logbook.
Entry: {"value": 25, "unit": "V"}
